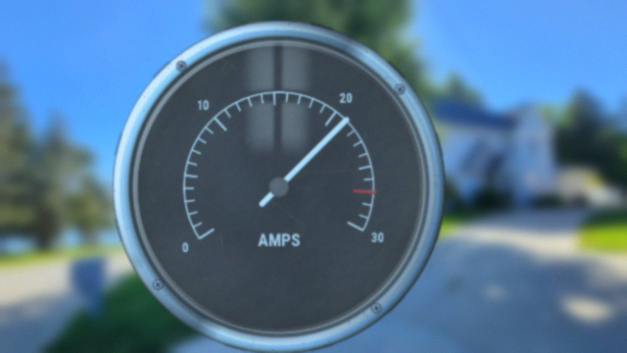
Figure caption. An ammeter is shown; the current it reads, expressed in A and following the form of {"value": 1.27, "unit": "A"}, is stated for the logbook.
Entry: {"value": 21, "unit": "A"}
